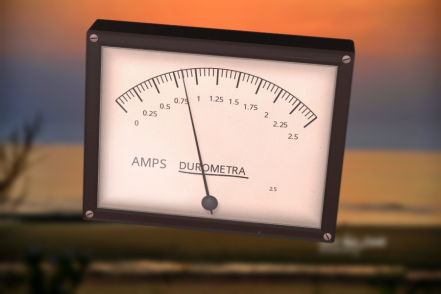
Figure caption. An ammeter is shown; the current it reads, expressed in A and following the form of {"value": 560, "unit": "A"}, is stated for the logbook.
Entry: {"value": 0.85, "unit": "A"}
